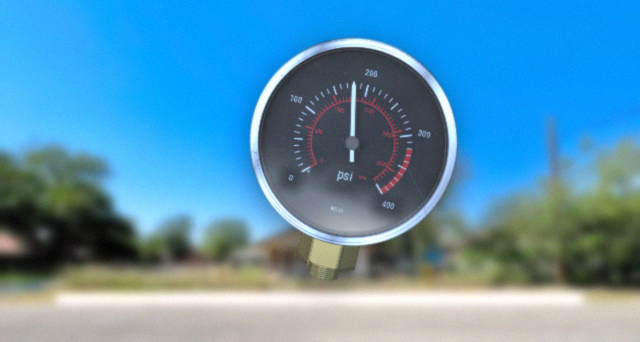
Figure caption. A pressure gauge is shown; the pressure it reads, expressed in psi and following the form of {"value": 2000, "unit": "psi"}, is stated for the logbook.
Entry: {"value": 180, "unit": "psi"}
